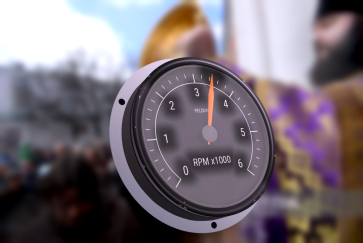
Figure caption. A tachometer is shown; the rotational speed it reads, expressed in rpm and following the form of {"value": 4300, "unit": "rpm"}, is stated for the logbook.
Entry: {"value": 3400, "unit": "rpm"}
